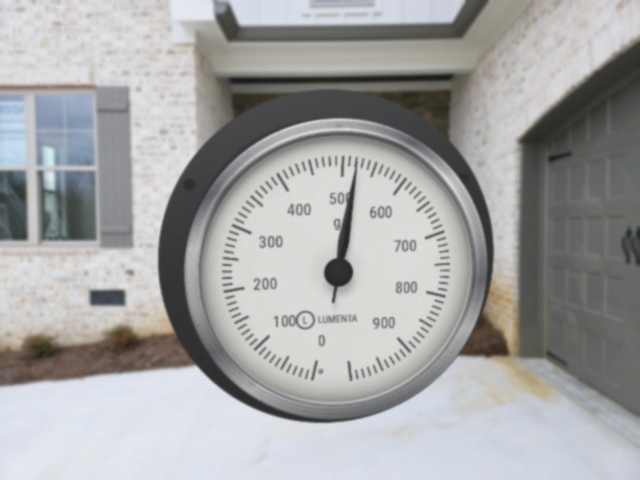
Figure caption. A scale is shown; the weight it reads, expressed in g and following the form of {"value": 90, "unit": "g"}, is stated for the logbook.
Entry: {"value": 520, "unit": "g"}
